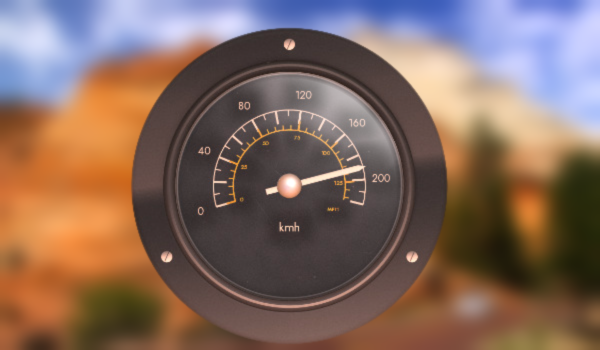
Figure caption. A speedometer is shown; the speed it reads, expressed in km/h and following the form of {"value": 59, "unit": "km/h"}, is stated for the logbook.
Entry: {"value": 190, "unit": "km/h"}
